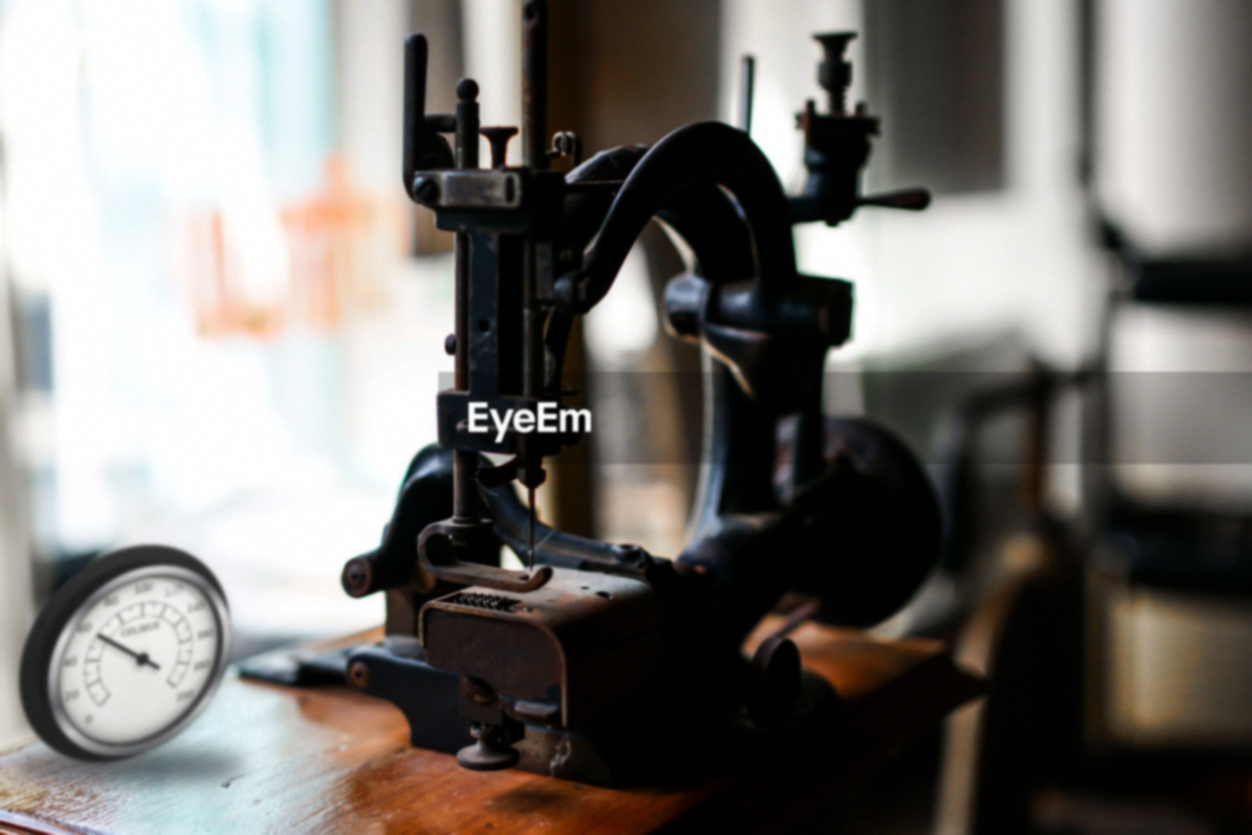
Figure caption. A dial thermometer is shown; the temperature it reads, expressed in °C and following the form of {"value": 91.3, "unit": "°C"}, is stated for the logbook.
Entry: {"value": 60, "unit": "°C"}
